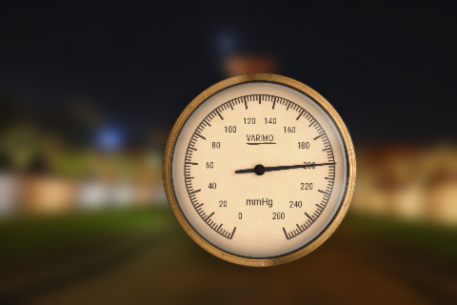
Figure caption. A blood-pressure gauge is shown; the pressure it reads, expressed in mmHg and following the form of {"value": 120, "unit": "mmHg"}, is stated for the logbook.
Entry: {"value": 200, "unit": "mmHg"}
